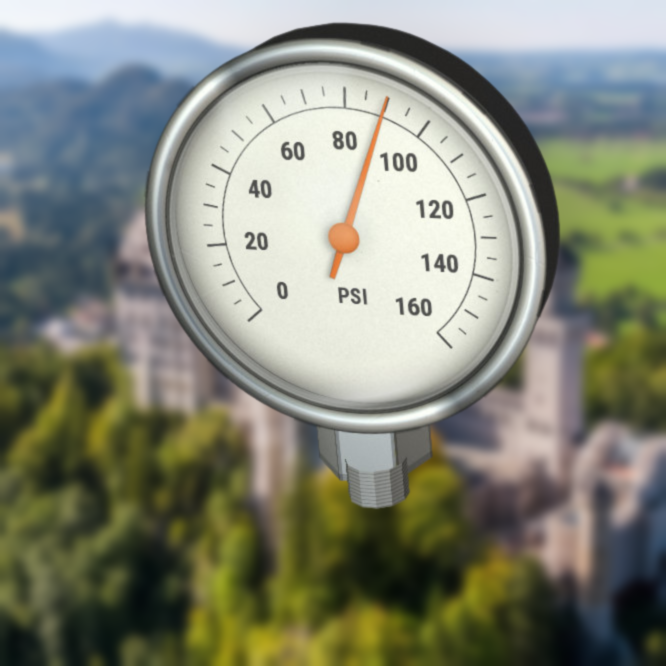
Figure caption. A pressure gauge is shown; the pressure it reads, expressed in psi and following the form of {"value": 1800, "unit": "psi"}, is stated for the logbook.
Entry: {"value": 90, "unit": "psi"}
